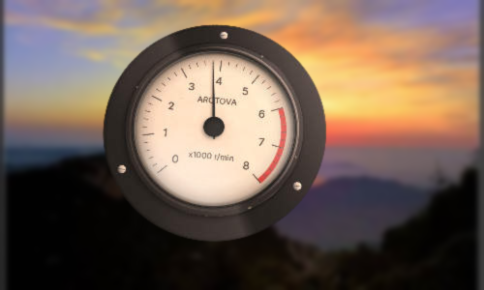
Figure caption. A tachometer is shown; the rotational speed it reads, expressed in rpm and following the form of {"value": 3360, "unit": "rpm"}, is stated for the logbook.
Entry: {"value": 3800, "unit": "rpm"}
